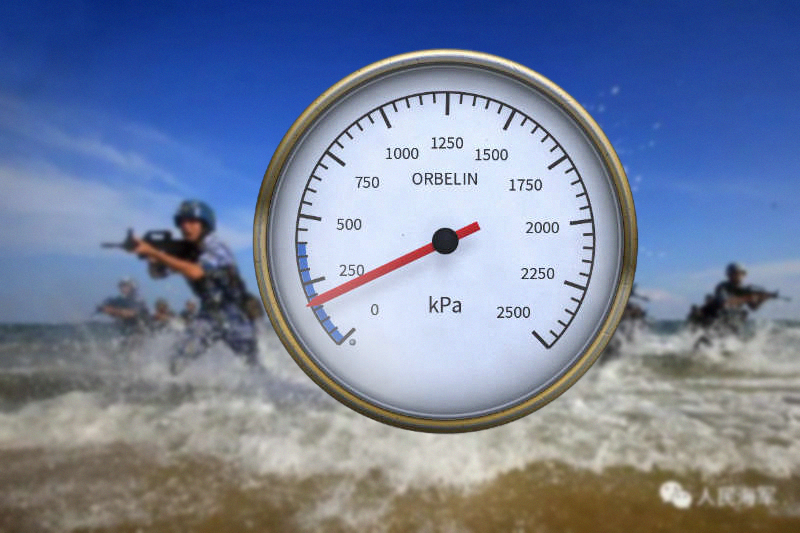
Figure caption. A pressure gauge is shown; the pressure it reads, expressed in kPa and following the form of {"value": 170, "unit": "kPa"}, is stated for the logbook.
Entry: {"value": 175, "unit": "kPa"}
